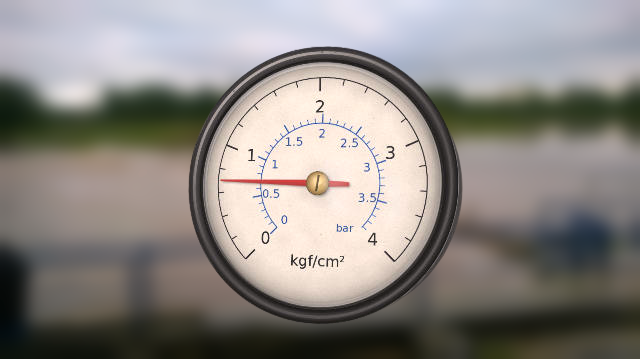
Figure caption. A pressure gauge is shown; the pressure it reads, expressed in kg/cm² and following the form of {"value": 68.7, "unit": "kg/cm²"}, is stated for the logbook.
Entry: {"value": 0.7, "unit": "kg/cm²"}
